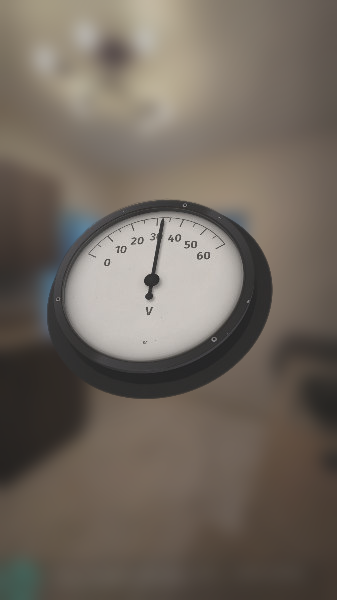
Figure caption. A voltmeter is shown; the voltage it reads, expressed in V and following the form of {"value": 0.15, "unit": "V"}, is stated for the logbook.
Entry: {"value": 32.5, "unit": "V"}
